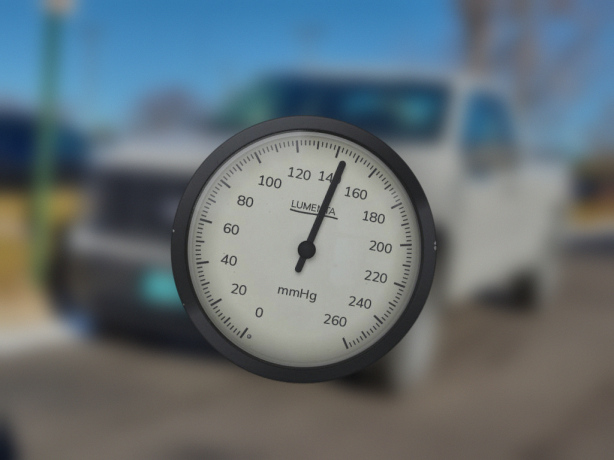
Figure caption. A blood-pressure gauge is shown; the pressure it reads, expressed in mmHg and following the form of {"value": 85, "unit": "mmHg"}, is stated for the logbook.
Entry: {"value": 144, "unit": "mmHg"}
